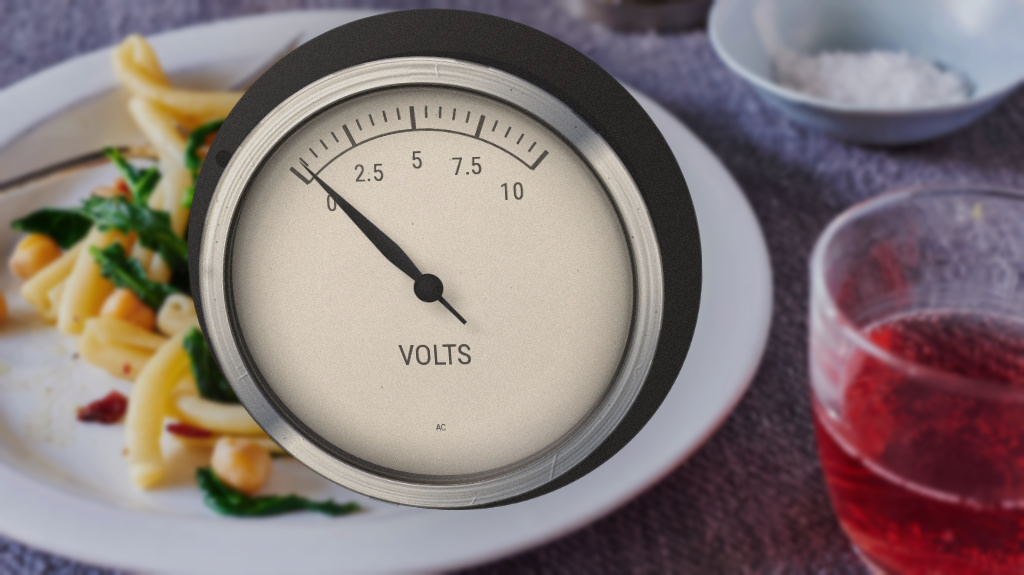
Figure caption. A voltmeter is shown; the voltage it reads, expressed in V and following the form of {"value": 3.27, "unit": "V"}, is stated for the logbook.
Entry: {"value": 0.5, "unit": "V"}
